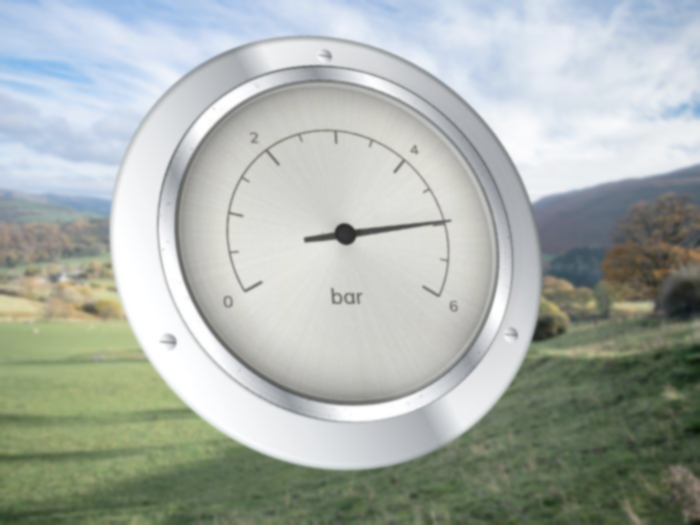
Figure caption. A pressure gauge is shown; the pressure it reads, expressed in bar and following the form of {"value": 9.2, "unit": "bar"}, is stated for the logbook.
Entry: {"value": 5, "unit": "bar"}
